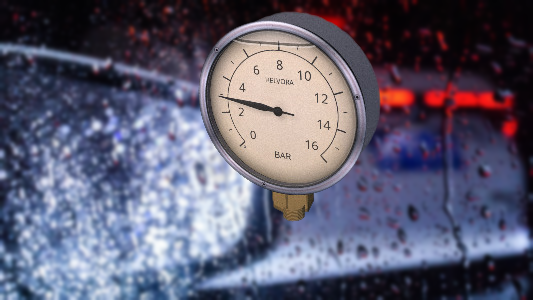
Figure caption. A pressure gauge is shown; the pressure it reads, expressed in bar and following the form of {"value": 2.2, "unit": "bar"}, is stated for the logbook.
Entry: {"value": 3, "unit": "bar"}
